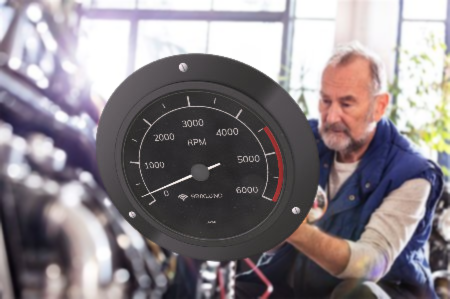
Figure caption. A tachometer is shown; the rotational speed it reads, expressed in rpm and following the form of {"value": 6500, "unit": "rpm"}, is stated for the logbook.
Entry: {"value": 250, "unit": "rpm"}
